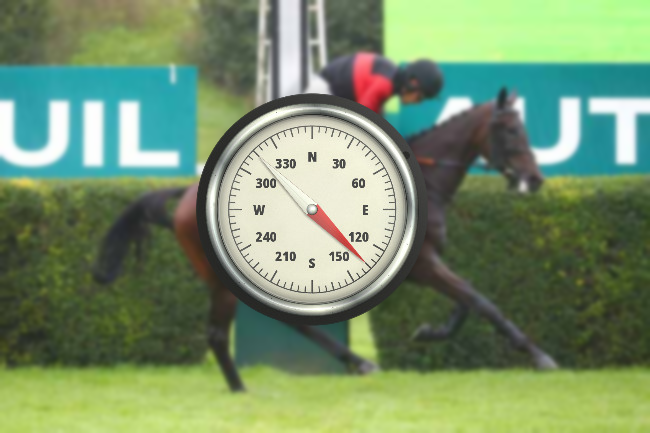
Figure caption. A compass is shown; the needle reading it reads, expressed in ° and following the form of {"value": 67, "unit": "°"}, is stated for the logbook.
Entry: {"value": 135, "unit": "°"}
